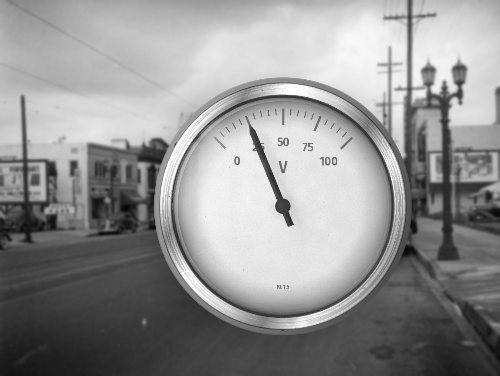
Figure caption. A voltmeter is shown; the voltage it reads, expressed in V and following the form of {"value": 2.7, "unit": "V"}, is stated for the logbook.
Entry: {"value": 25, "unit": "V"}
